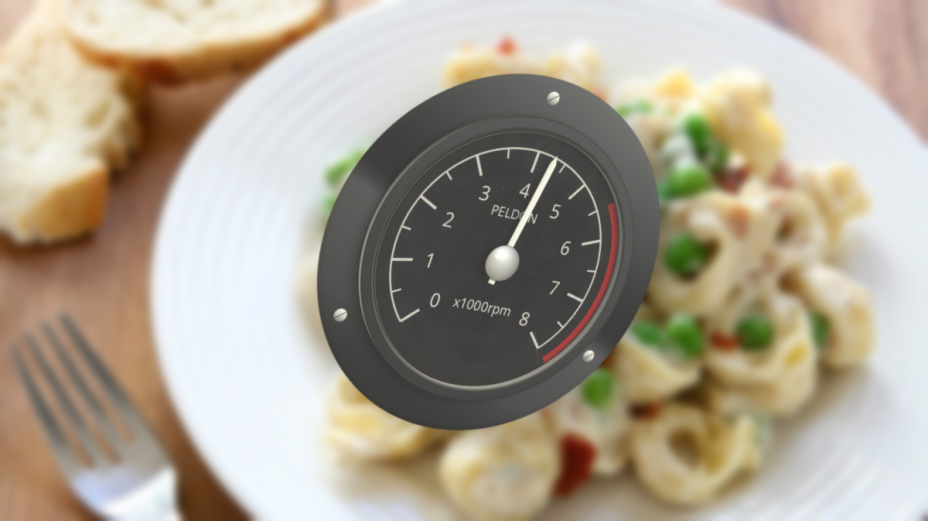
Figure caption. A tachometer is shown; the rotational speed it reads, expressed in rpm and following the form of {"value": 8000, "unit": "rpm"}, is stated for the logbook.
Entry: {"value": 4250, "unit": "rpm"}
